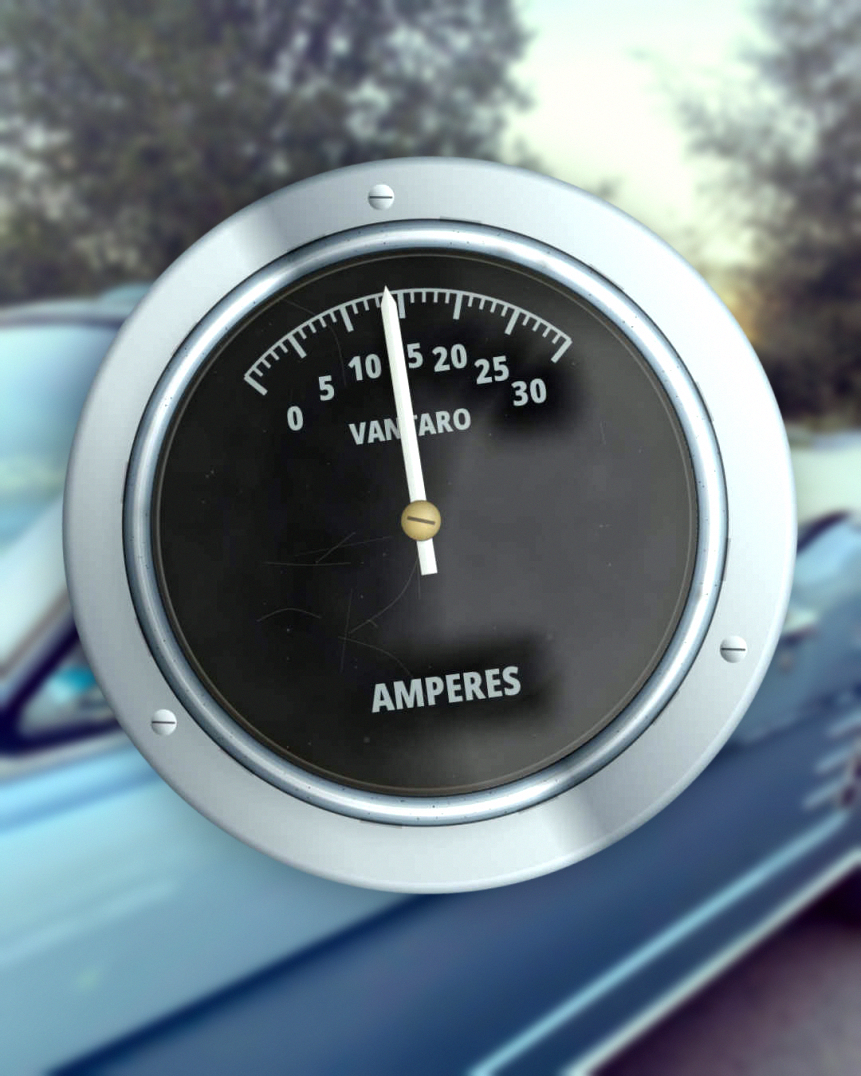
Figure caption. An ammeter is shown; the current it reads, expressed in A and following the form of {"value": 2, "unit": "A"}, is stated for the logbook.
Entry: {"value": 14, "unit": "A"}
